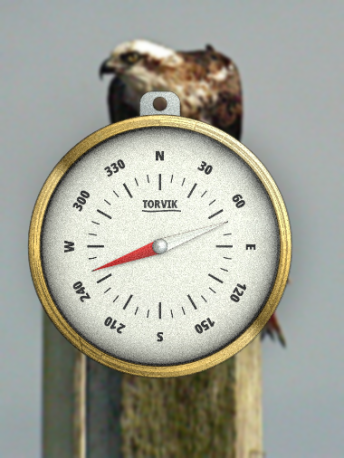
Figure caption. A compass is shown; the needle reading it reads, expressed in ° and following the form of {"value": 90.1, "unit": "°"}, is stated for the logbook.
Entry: {"value": 250, "unit": "°"}
